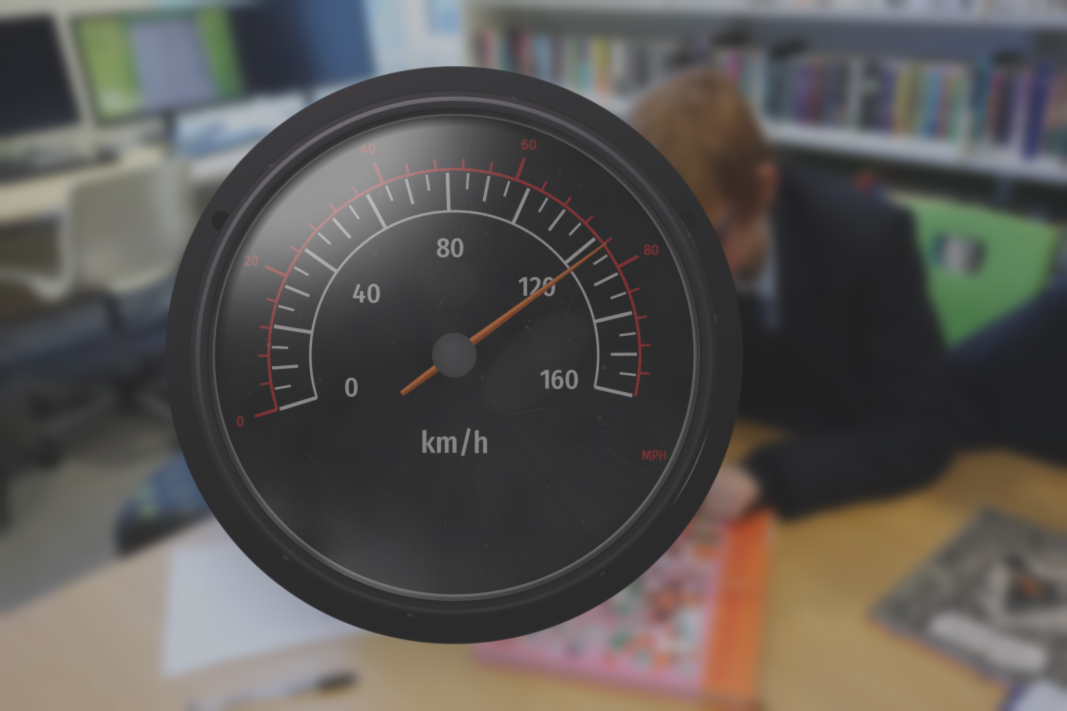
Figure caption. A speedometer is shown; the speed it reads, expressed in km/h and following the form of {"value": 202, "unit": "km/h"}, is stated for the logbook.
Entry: {"value": 122.5, "unit": "km/h"}
